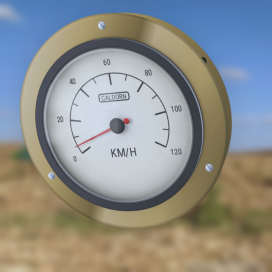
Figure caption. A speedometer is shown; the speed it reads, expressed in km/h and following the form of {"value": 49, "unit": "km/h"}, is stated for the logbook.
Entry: {"value": 5, "unit": "km/h"}
